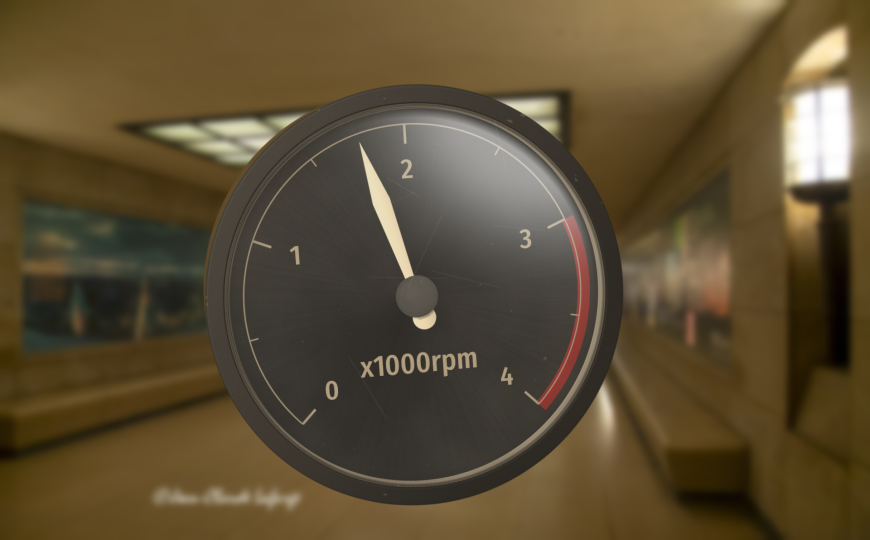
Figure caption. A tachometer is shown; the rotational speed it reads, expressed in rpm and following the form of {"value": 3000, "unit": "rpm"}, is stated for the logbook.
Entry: {"value": 1750, "unit": "rpm"}
